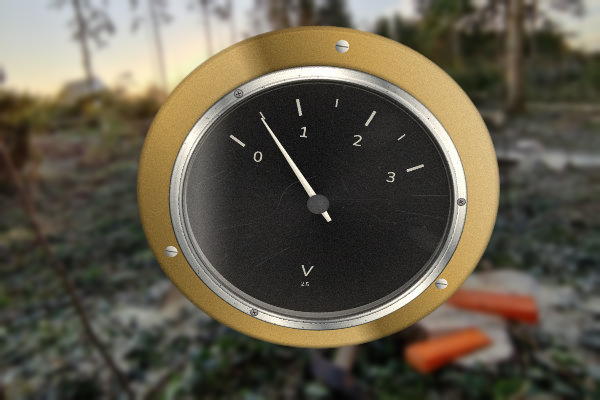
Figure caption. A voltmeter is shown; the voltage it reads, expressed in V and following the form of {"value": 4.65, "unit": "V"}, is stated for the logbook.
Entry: {"value": 0.5, "unit": "V"}
